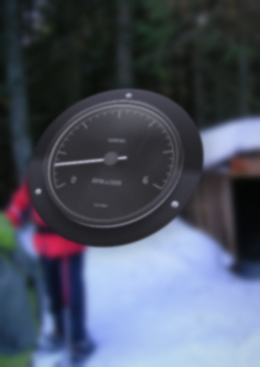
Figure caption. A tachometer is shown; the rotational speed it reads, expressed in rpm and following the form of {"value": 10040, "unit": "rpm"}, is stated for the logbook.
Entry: {"value": 600, "unit": "rpm"}
